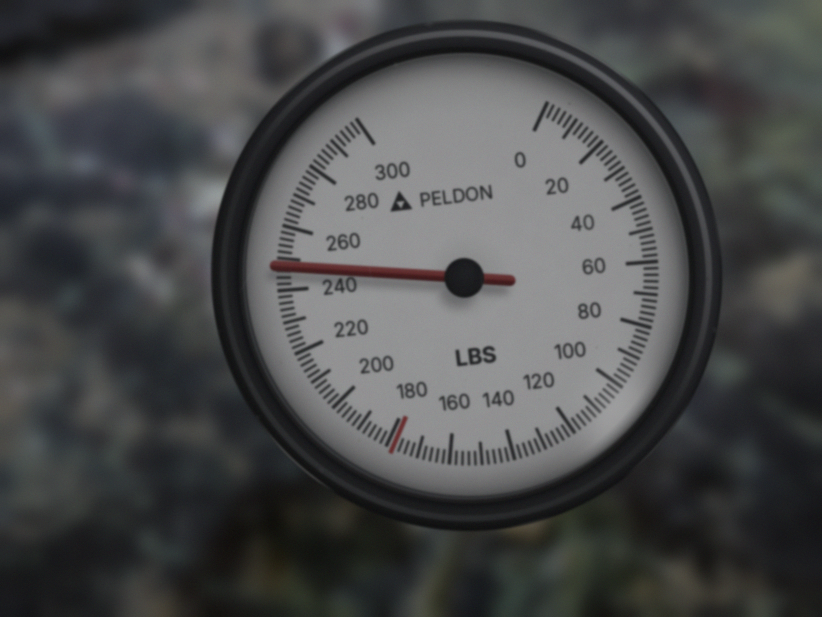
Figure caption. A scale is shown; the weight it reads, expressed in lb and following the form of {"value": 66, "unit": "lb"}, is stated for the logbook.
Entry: {"value": 248, "unit": "lb"}
